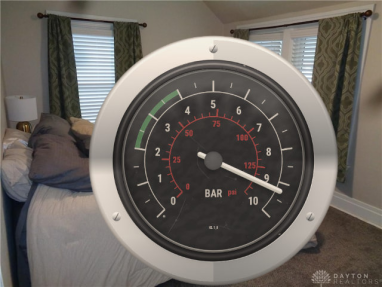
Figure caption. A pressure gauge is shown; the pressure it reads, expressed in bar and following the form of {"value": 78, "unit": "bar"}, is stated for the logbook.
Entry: {"value": 9.25, "unit": "bar"}
